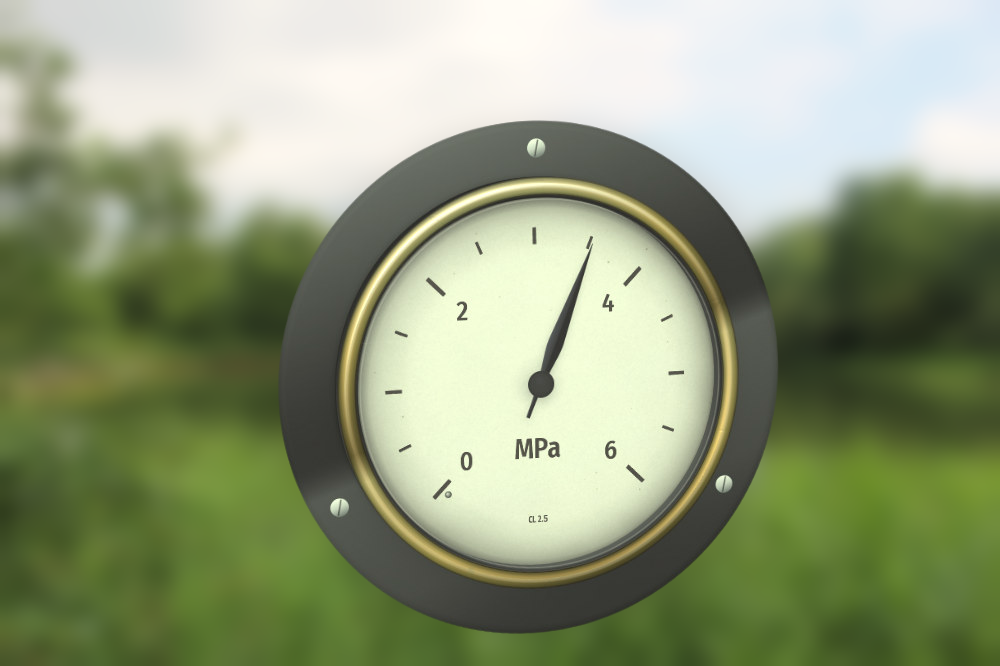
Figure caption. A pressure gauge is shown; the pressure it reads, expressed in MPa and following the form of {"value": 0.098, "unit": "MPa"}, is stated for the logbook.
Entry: {"value": 3.5, "unit": "MPa"}
